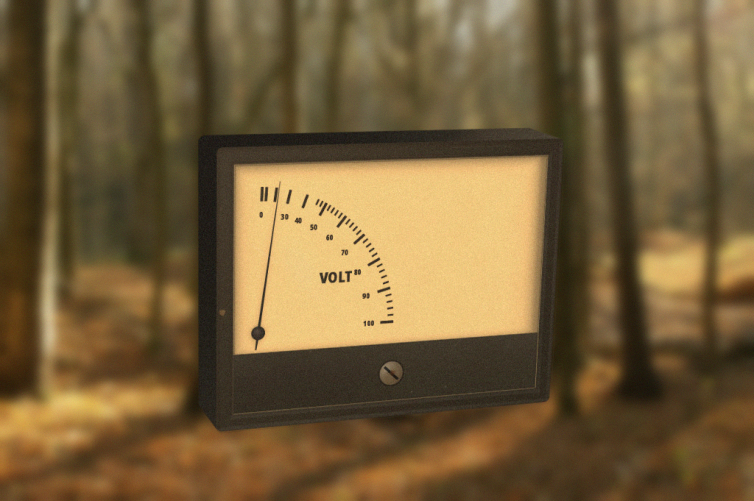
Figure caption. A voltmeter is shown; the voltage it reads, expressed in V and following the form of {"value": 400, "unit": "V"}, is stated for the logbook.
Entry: {"value": 20, "unit": "V"}
